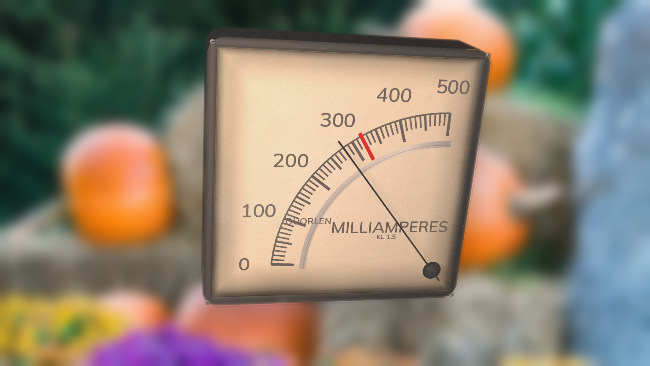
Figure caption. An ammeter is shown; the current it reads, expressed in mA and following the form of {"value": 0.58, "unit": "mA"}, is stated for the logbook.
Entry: {"value": 280, "unit": "mA"}
